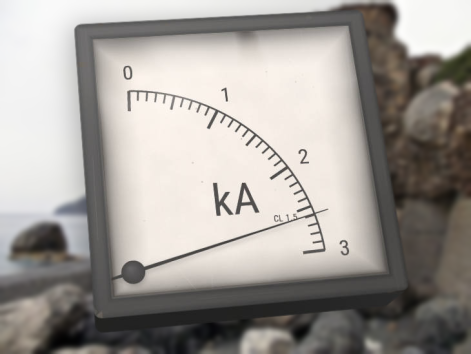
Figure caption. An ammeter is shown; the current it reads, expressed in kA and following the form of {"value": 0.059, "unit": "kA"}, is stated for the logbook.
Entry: {"value": 2.6, "unit": "kA"}
